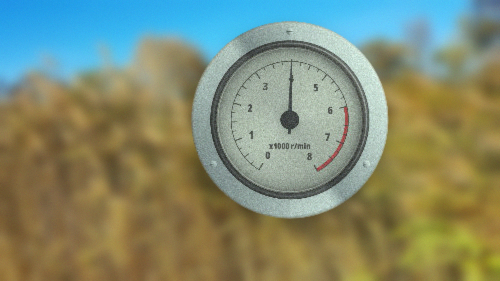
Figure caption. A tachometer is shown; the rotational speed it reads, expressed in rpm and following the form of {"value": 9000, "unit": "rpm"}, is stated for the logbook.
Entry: {"value": 4000, "unit": "rpm"}
